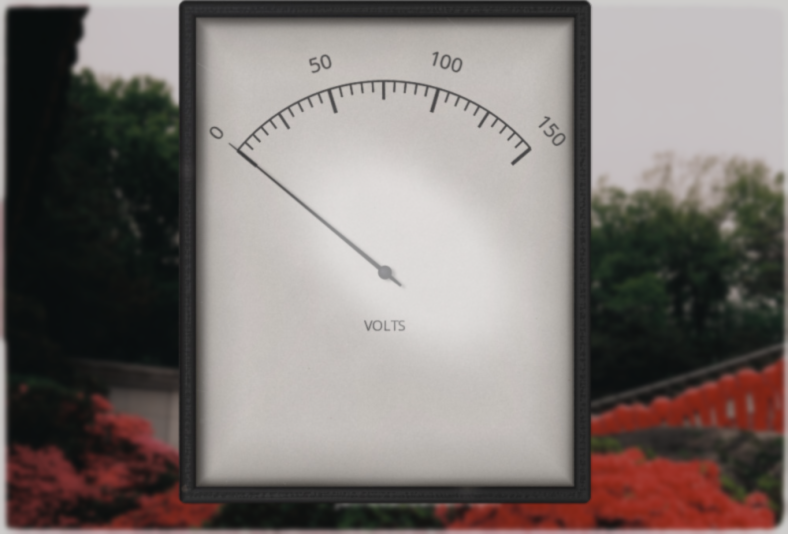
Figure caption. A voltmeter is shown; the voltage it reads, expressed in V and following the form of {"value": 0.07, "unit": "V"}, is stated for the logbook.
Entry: {"value": 0, "unit": "V"}
